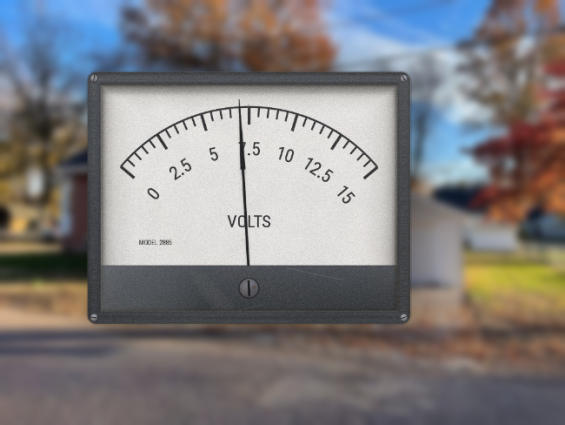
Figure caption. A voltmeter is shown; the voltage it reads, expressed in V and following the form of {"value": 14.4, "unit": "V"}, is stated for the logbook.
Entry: {"value": 7, "unit": "V"}
